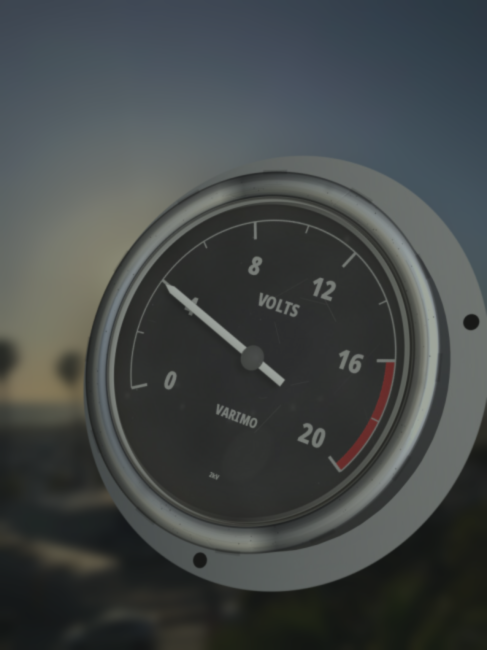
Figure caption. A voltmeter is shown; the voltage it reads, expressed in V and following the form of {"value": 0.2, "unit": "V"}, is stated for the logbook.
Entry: {"value": 4, "unit": "V"}
